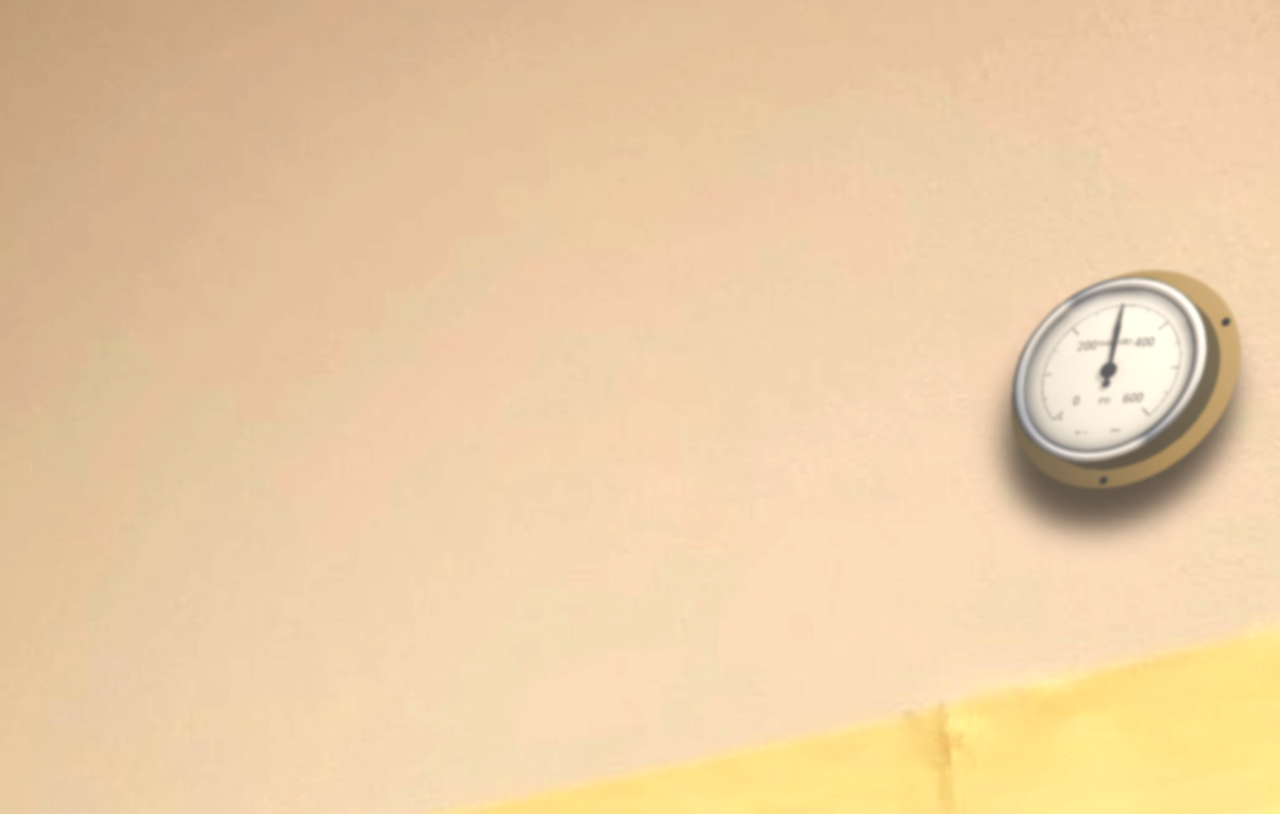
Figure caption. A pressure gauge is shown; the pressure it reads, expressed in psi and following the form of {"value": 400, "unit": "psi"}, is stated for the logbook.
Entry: {"value": 300, "unit": "psi"}
